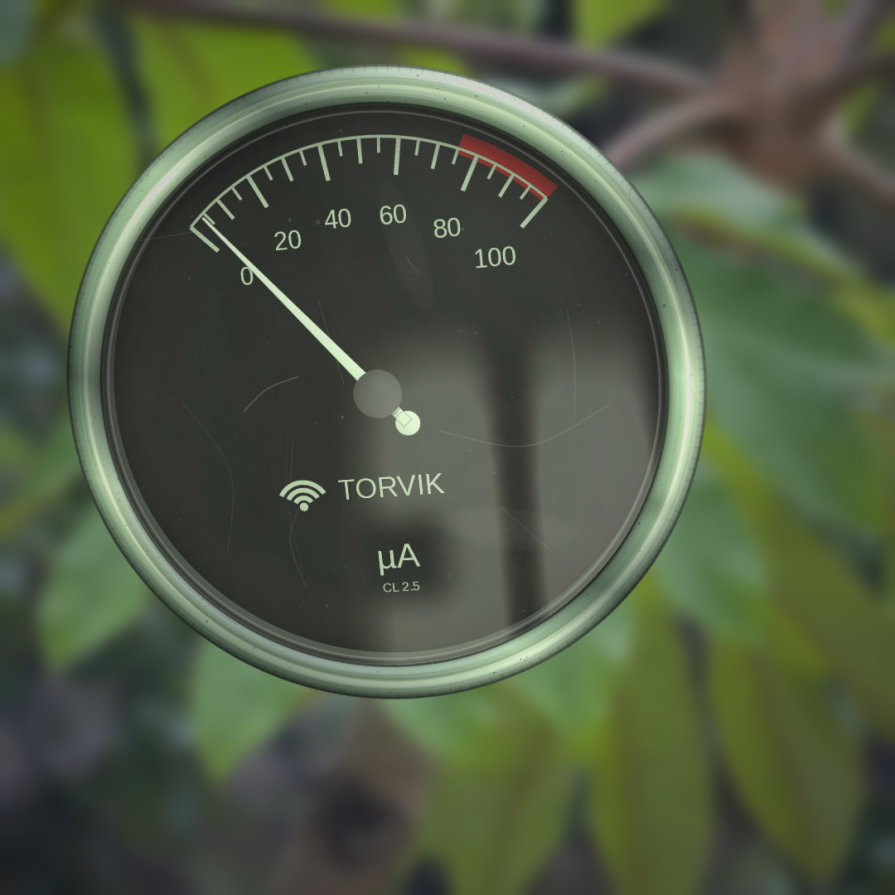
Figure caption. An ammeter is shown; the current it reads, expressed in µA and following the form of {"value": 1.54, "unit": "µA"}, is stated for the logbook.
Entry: {"value": 5, "unit": "µA"}
